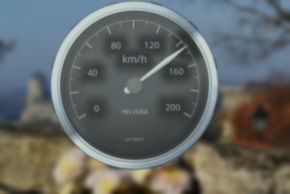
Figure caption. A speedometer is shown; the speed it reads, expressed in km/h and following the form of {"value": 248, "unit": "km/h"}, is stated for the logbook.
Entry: {"value": 145, "unit": "km/h"}
